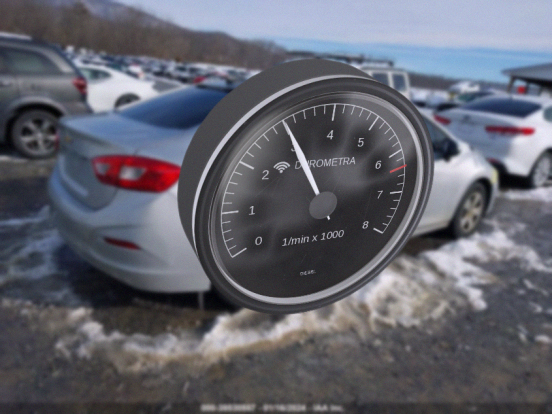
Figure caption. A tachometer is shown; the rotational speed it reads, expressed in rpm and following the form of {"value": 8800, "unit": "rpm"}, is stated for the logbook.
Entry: {"value": 3000, "unit": "rpm"}
